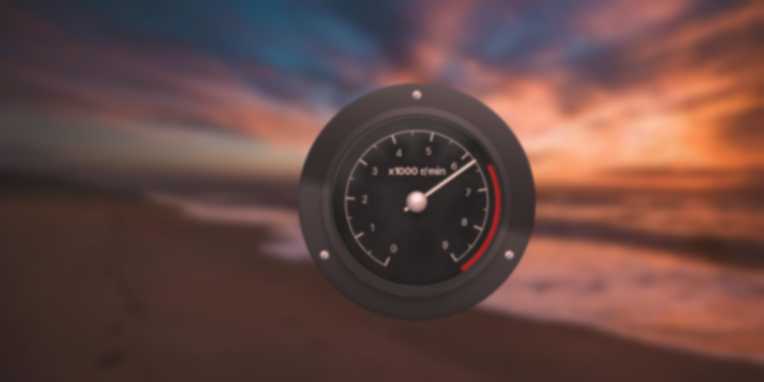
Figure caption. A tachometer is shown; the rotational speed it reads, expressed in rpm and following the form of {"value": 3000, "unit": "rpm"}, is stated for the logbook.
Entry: {"value": 6250, "unit": "rpm"}
